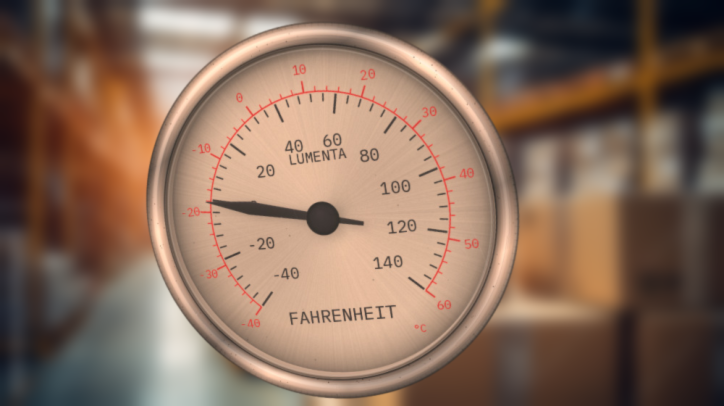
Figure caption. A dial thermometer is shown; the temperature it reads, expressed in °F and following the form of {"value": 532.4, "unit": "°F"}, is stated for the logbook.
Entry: {"value": 0, "unit": "°F"}
